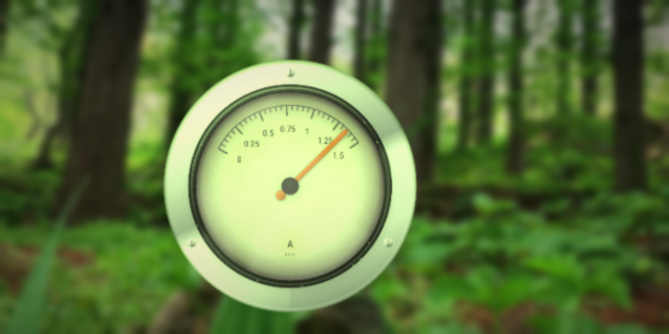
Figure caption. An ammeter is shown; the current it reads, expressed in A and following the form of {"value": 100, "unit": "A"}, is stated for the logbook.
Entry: {"value": 1.35, "unit": "A"}
